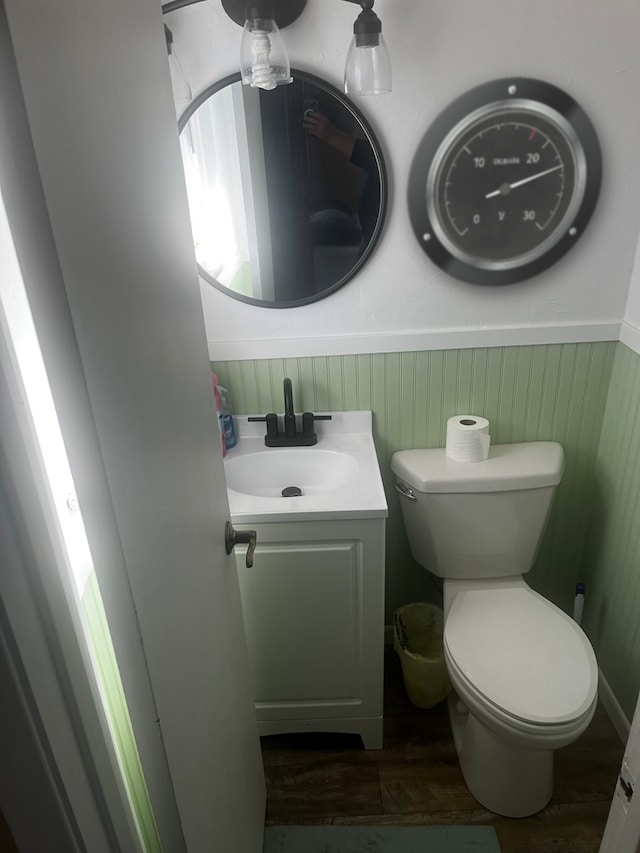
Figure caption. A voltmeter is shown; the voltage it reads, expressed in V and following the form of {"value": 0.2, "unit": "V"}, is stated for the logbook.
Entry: {"value": 23, "unit": "V"}
